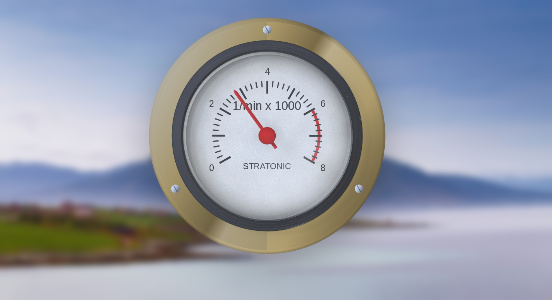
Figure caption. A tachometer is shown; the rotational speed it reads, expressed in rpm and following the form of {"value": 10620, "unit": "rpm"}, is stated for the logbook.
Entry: {"value": 2800, "unit": "rpm"}
